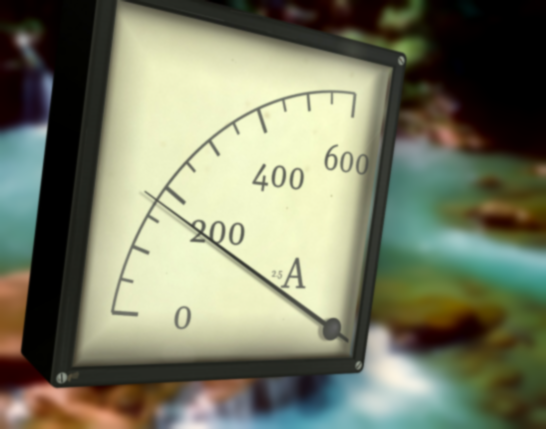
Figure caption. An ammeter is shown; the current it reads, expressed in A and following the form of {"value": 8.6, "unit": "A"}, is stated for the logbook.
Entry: {"value": 175, "unit": "A"}
